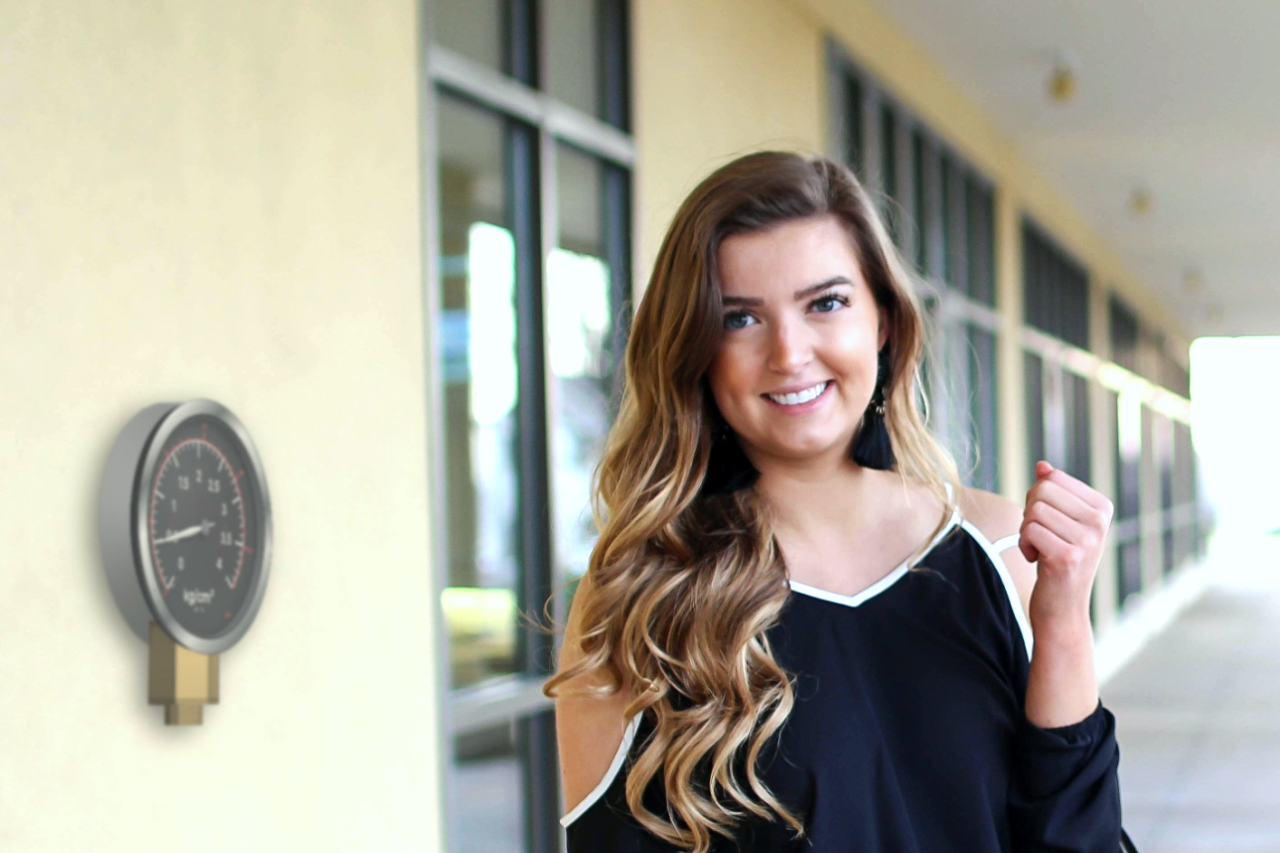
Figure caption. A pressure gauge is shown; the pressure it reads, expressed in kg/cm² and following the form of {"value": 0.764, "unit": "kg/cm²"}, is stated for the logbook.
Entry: {"value": 0.5, "unit": "kg/cm²"}
